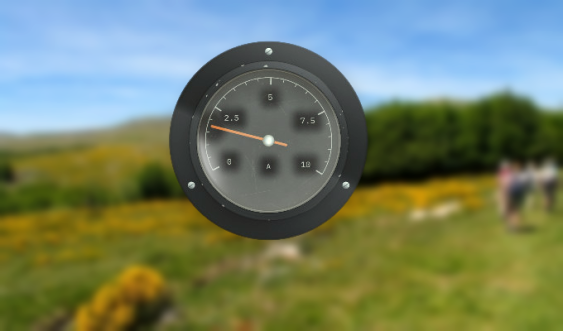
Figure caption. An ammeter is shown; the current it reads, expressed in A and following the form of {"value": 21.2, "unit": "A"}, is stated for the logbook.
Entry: {"value": 1.75, "unit": "A"}
